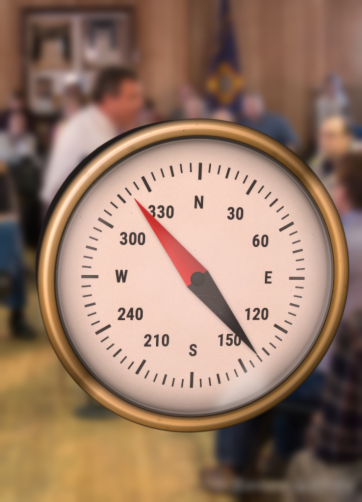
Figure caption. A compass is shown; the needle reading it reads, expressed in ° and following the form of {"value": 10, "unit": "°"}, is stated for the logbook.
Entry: {"value": 320, "unit": "°"}
